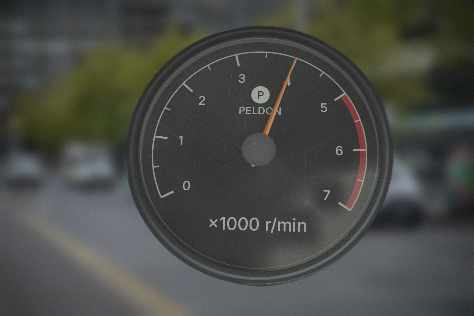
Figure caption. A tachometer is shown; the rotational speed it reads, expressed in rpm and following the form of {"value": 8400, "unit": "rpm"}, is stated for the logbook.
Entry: {"value": 4000, "unit": "rpm"}
